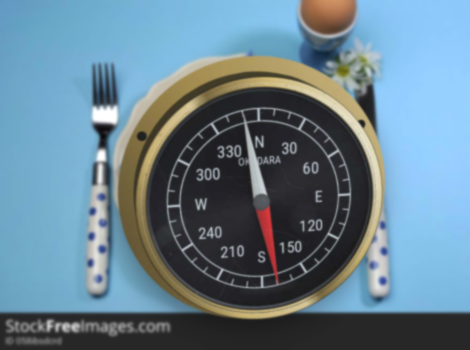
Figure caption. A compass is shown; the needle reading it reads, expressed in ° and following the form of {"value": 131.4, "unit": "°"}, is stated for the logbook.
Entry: {"value": 170, "unit": "°"}
